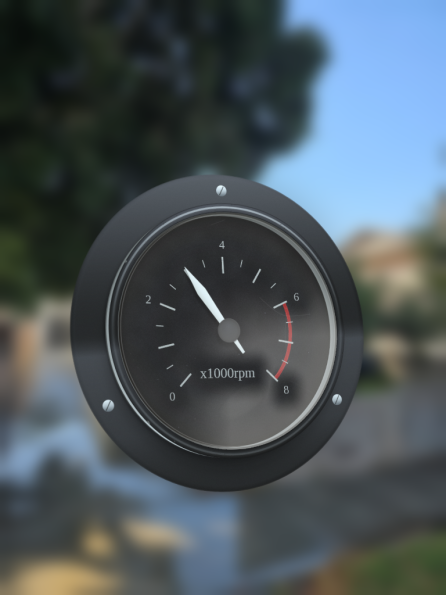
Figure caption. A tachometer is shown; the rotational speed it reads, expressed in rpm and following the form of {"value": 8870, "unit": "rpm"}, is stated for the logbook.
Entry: {"value": 3000, "unit": "rpm"}
